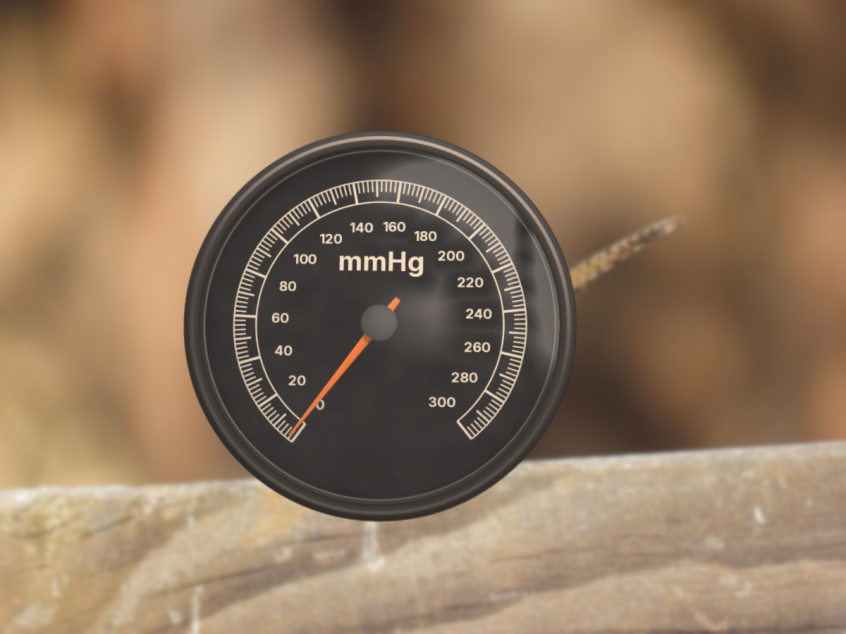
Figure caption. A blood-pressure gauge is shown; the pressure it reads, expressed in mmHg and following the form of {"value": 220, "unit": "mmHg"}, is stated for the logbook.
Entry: {"value": 2, "unit": "mmHg"}
